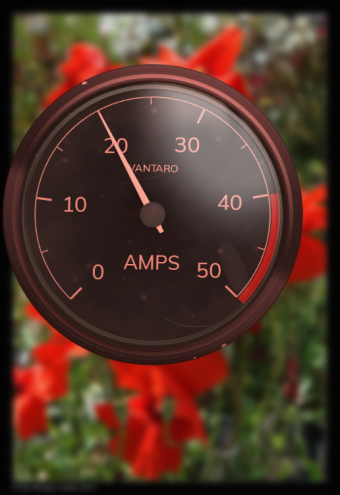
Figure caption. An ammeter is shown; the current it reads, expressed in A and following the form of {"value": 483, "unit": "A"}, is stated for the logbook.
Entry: {"value": 20, "unit": "A"}
